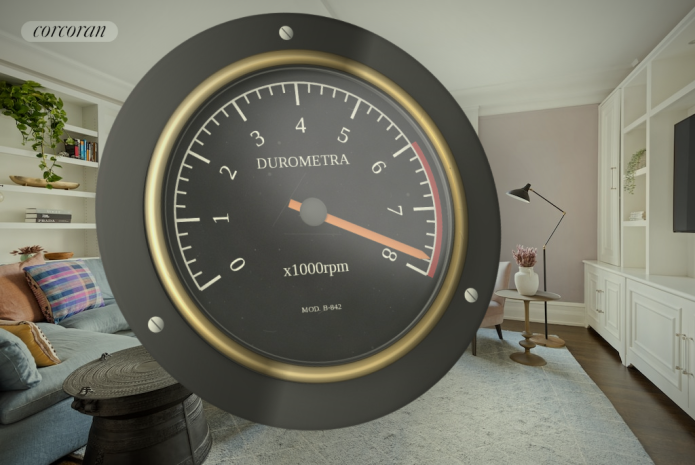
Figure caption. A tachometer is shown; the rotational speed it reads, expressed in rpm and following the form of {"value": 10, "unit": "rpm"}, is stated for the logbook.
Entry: {"value": 7800, "unit": "rpm"}
